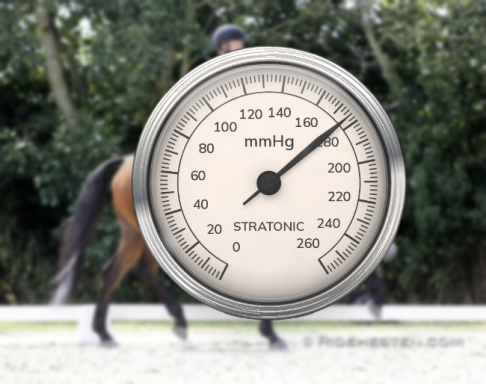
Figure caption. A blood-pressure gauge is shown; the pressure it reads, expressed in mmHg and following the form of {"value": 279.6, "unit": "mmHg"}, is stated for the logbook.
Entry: {"value": 176, "unit": "mmHg"}
